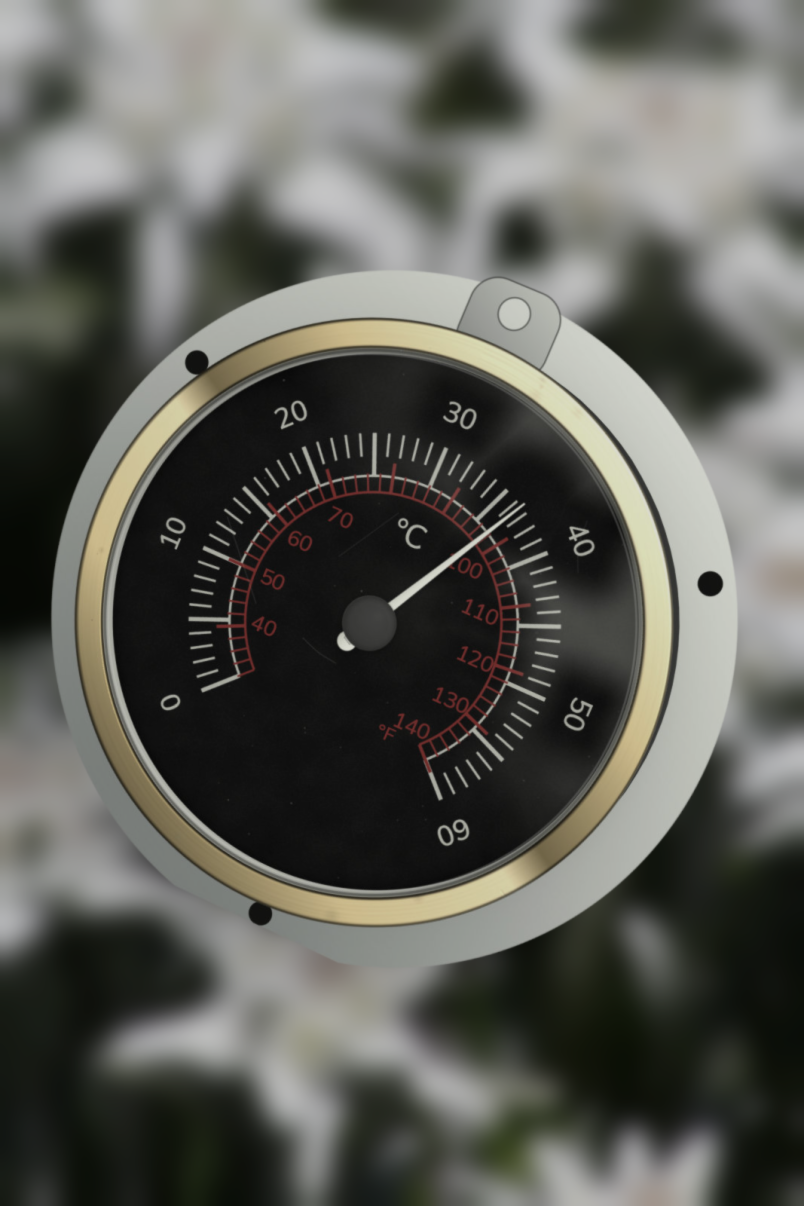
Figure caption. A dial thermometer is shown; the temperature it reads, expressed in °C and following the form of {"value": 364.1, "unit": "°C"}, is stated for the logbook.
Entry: {"value": 36.5, "unit": "°C"}
